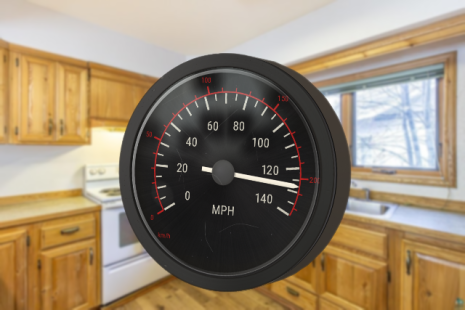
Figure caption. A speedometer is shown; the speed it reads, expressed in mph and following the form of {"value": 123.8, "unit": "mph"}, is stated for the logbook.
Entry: {"value": 127.5, "unit": "mph"}
